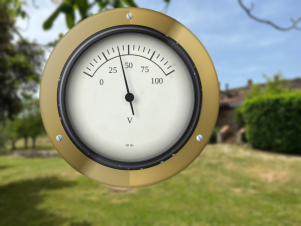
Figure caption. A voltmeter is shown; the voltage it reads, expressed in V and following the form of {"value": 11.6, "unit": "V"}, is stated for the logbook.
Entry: {"value": 40, "unit": "V"}
